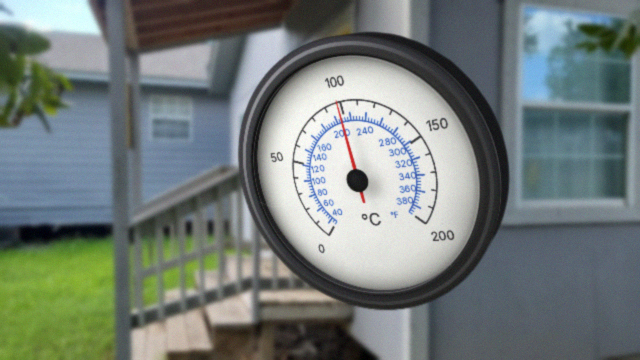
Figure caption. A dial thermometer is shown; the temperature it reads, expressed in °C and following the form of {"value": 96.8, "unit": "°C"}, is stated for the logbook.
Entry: {"value": 100, "unit": "°C"}
